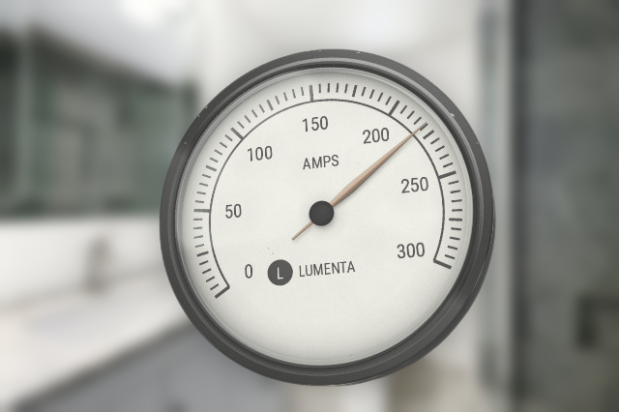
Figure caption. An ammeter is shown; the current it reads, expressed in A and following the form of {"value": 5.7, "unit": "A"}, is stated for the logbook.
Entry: {"value": 220, "unit": "A"}
